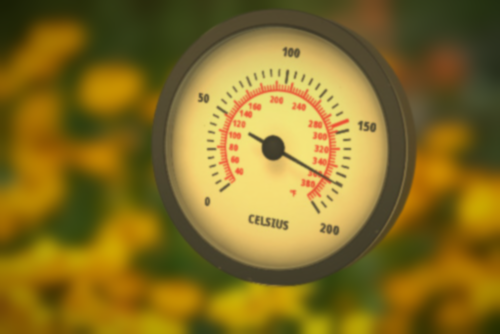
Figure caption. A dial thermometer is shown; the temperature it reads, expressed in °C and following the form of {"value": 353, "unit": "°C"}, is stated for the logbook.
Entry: {"value": 180, "unit": "°C"}
